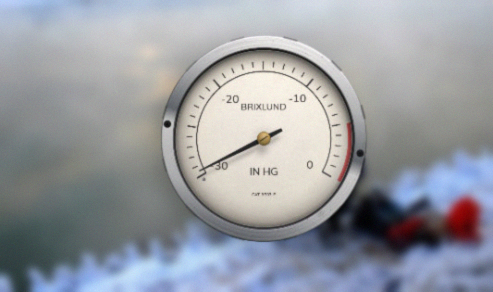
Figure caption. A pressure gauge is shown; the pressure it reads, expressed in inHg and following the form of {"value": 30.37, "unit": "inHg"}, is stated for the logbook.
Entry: {"value": -29.5, "unit": "inHg"}
